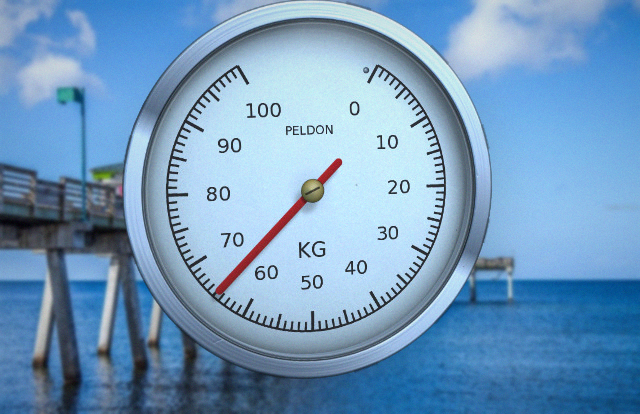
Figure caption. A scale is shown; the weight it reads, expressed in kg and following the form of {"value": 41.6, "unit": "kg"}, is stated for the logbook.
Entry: {"value": 65, "unit": "kg"}
